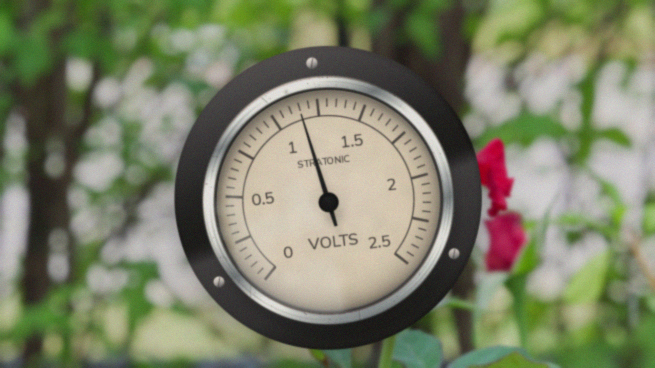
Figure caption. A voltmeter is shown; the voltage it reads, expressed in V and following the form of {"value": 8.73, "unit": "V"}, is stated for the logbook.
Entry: {"value": 1.15, "unit": "V"}
